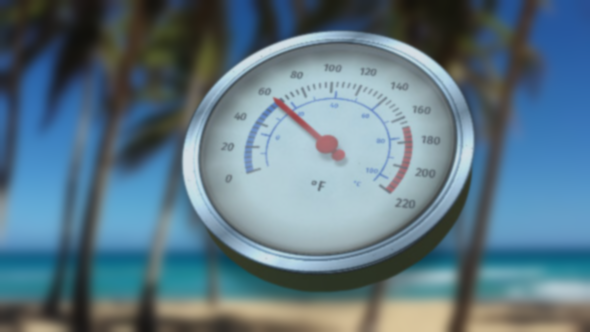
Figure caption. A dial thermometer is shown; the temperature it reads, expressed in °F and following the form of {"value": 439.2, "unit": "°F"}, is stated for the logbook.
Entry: {"value": 60, "unit": "°F"}
